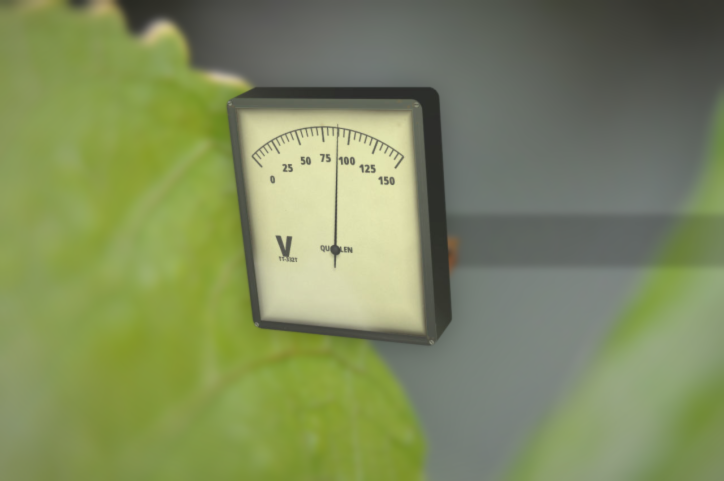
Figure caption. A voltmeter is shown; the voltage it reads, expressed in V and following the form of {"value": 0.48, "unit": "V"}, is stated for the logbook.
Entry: {"value": 90, "unit": "V"}
